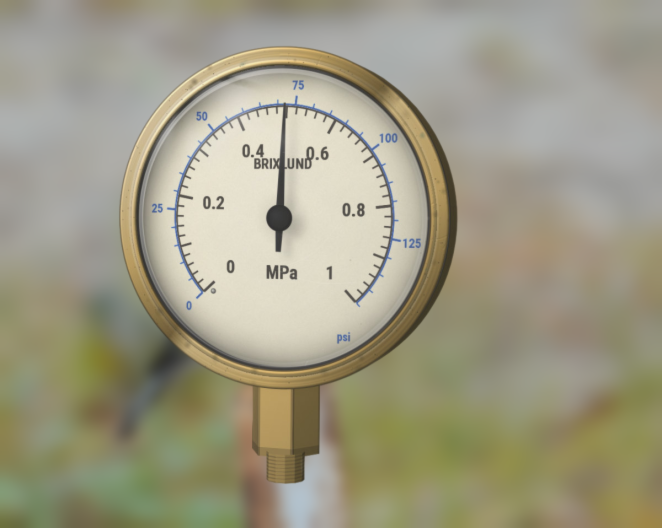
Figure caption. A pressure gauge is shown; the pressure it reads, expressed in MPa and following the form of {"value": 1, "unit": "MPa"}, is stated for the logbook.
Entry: {"value": 0.5, "unit": "MPa"}
